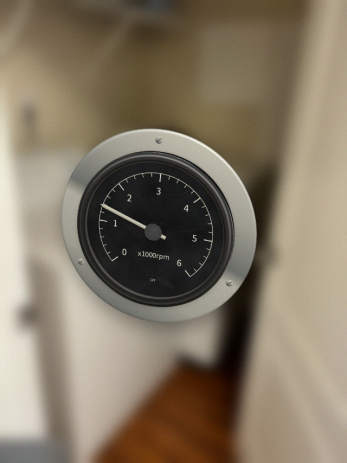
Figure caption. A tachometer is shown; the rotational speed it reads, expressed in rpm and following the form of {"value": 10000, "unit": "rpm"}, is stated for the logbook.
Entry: {"value": 1400, "unit": "rpm"}
